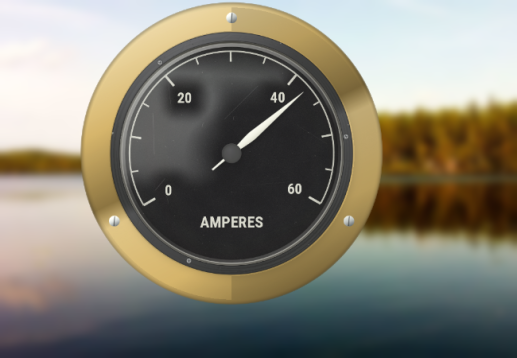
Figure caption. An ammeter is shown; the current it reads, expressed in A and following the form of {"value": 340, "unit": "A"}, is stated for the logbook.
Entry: {"value": 42.5, "unit": "A"}
